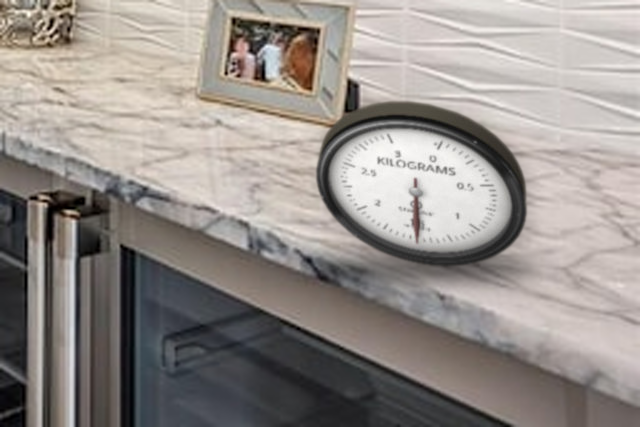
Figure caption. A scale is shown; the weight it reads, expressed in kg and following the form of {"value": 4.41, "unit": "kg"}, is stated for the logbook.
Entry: {"value": 1.5, "unit": "kg"}
